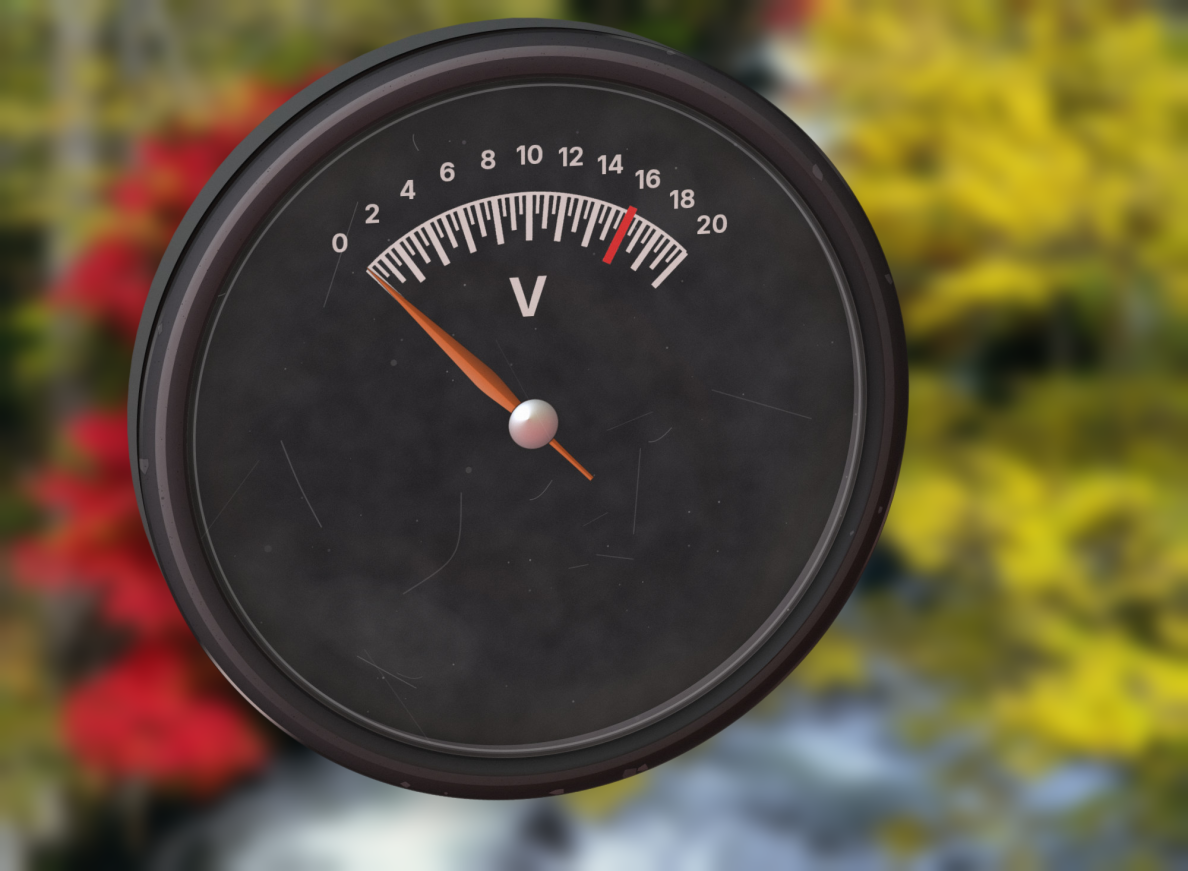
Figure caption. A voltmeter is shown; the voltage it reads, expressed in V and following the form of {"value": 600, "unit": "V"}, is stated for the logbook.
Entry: {"value": 0, "unit": "V"}
